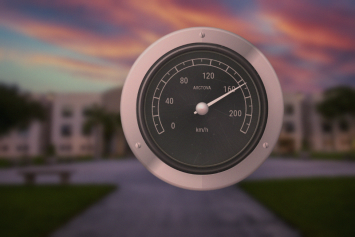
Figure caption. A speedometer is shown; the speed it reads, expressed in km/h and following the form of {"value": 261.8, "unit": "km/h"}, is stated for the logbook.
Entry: {"value": 165, "unit": "km/h"}
